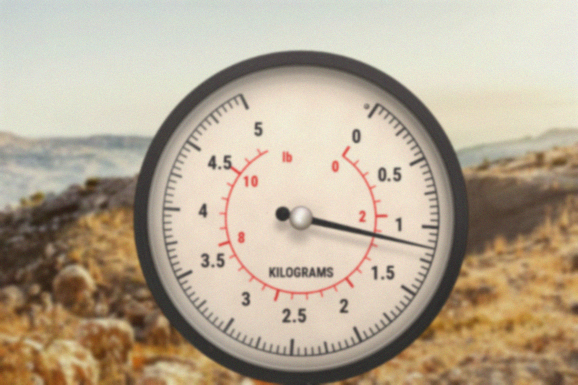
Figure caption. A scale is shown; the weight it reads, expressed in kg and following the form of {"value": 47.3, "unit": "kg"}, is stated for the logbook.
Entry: {"value": 1.15, "unit": "kg"}
